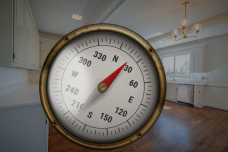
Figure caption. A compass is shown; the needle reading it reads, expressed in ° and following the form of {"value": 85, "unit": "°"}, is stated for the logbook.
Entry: {"value": 20, "unit": "°"}
